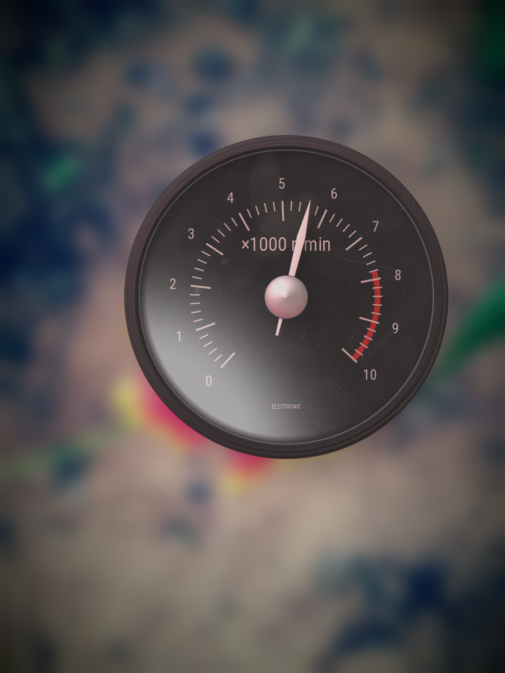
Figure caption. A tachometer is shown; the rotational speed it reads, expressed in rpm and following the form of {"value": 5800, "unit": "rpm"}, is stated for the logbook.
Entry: {"value": 5600, "unit": "rpm"}
